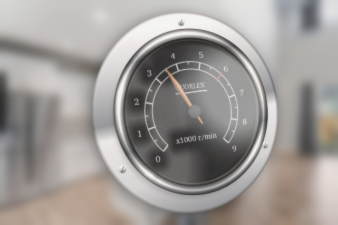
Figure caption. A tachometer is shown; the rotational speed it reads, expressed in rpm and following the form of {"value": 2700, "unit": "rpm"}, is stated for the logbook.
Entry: {"value": 3500, "unit": "rpm"}
